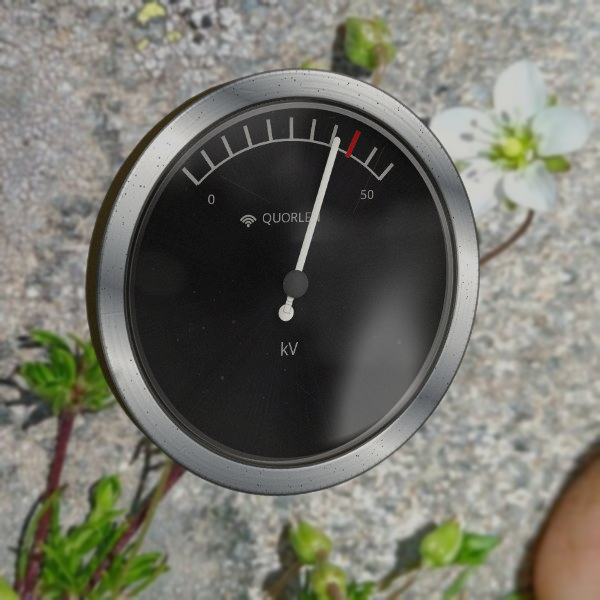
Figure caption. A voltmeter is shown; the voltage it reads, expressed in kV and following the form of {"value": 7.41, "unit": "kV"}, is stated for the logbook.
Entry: {"value": 35, "unit": "kV"}
